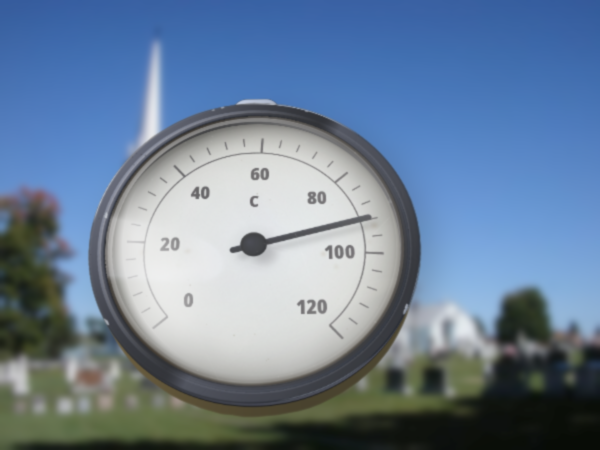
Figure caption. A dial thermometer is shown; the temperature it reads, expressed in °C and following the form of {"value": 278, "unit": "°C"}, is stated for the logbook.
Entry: {"value": 92, "unit": "°C"}
